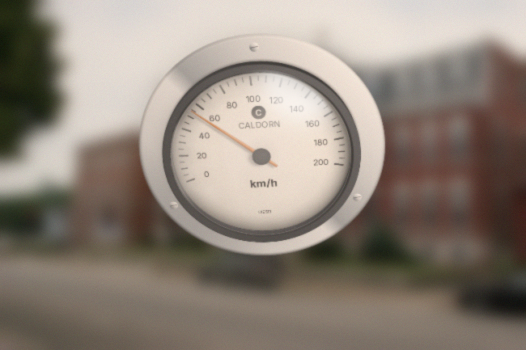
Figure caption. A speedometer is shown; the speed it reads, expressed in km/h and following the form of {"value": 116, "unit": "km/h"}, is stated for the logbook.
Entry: {"value": 55, "unit": "km/h"}
